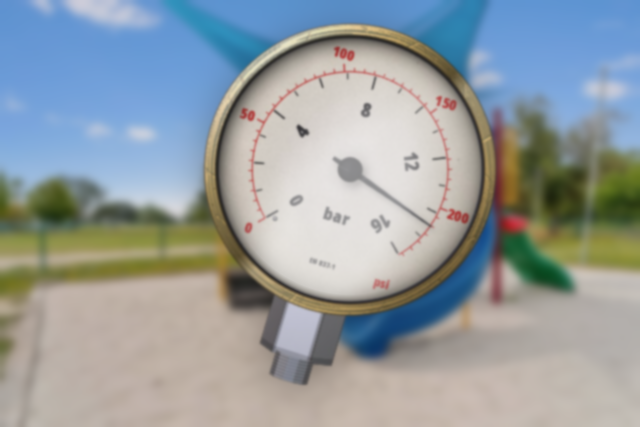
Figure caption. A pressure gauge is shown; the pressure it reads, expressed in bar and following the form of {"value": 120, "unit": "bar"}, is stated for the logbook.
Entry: {"value": 14.5, "unit": "bar"}
